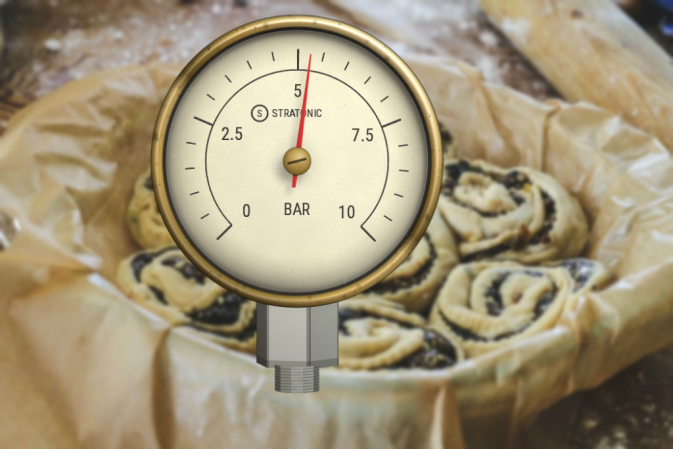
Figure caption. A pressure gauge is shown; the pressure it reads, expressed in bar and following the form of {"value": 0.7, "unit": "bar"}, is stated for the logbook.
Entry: {"value": 5.25, "unit": "bar"}
